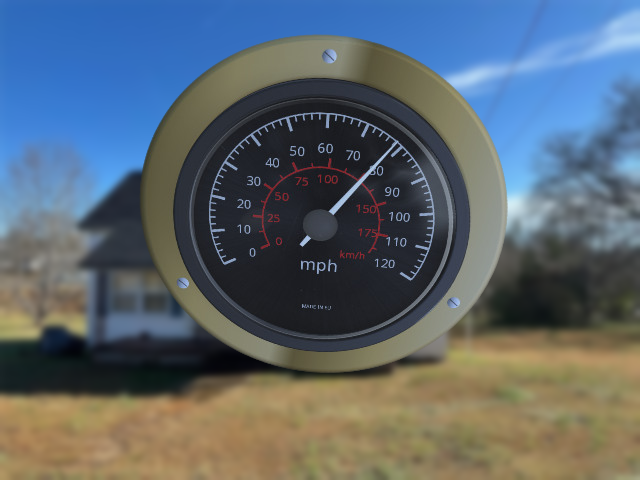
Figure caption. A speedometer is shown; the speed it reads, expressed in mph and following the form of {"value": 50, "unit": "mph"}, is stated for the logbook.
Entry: {"value": 78, "unit": "mph"}
